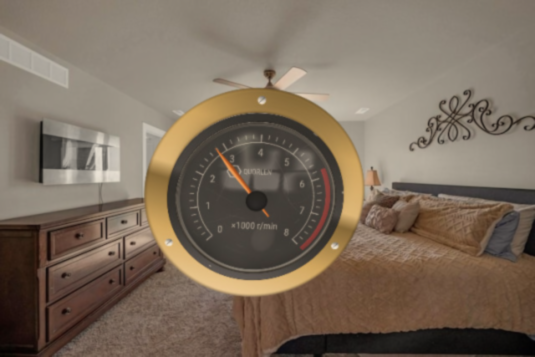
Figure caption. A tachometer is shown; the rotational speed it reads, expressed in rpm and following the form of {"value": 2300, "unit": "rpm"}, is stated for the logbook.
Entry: {"value": 2800, "unit": "rpm"}
